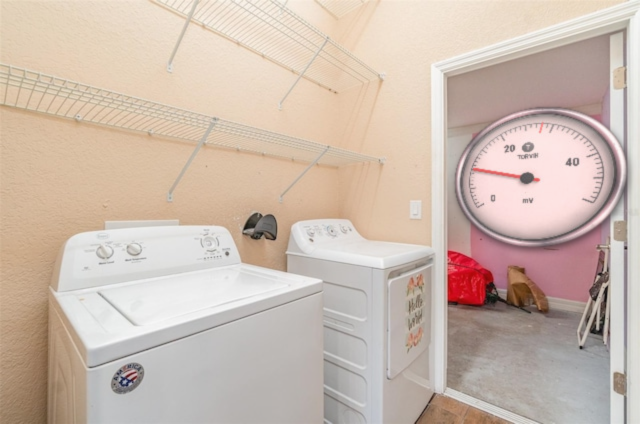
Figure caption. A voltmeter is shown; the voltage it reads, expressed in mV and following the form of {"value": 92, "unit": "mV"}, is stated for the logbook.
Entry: {"value": 10, "unit": "mV"}
